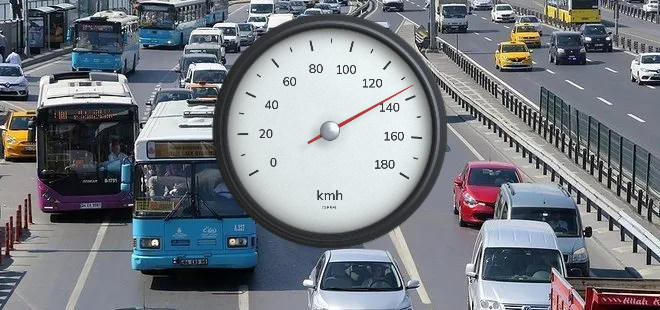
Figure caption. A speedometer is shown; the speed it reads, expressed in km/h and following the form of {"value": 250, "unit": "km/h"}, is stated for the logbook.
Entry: {"value": 135, "unit": "km/h"}
